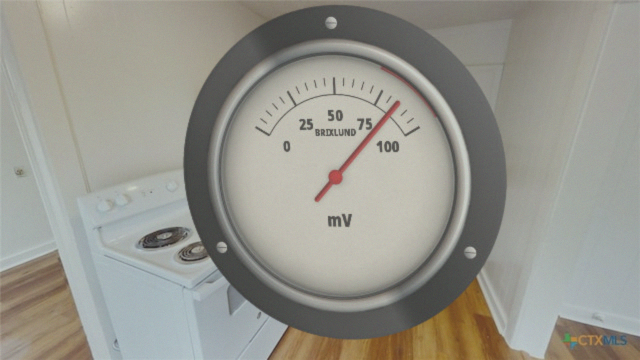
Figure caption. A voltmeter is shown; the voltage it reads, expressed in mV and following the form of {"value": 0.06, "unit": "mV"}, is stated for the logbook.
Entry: {"value": 85, "unit": "mV"}
